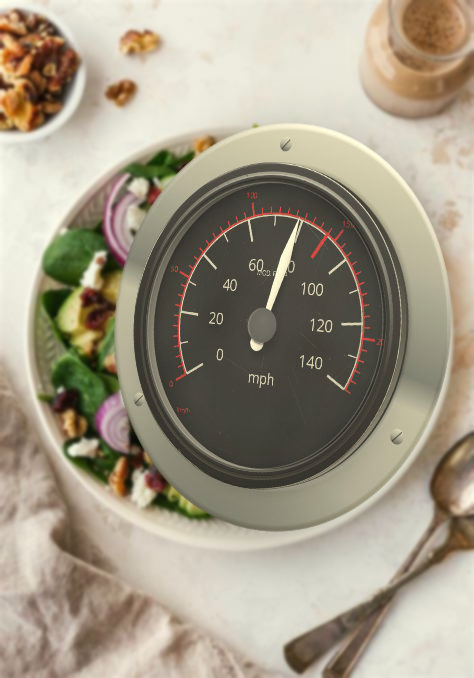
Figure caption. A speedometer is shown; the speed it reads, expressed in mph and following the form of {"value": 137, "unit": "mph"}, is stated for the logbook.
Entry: {"value": 80, "unit": "mph"}
